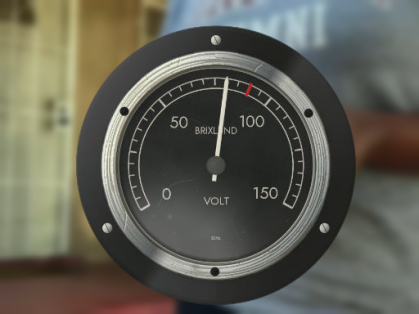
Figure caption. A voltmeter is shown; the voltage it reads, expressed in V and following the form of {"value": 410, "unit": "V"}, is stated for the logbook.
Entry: {"value": 80, "unit": "V"}
